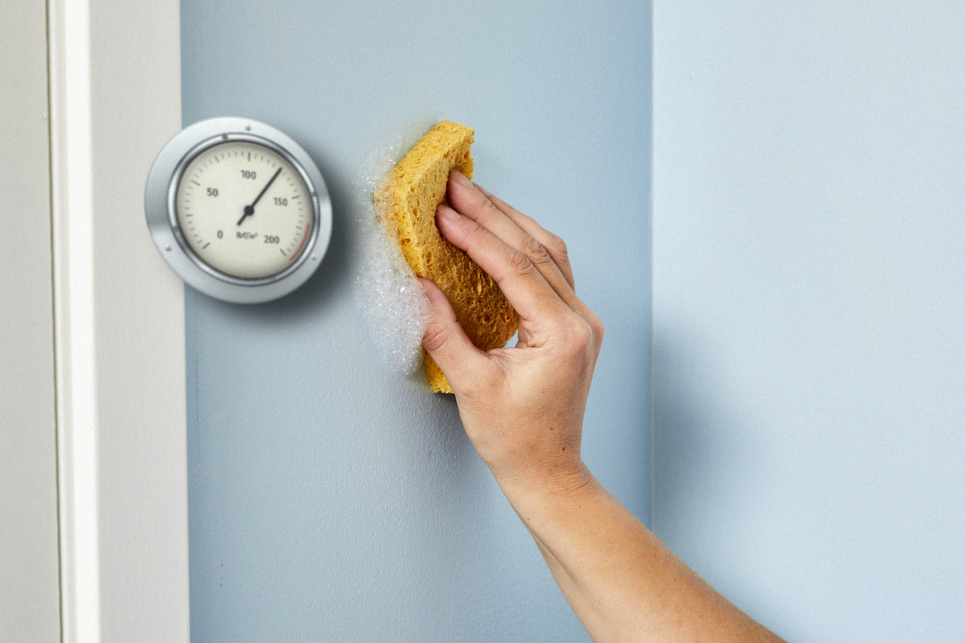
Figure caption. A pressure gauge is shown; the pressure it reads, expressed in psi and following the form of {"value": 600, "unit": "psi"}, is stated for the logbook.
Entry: {"value": 125, "unit": "psi"}
